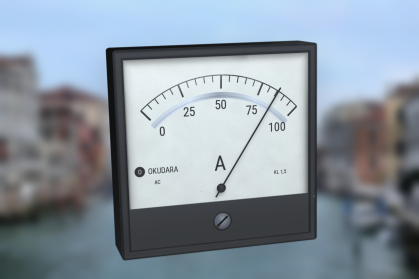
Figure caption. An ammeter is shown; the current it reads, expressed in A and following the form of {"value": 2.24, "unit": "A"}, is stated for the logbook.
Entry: {"value": 85, "unit": "A"}
